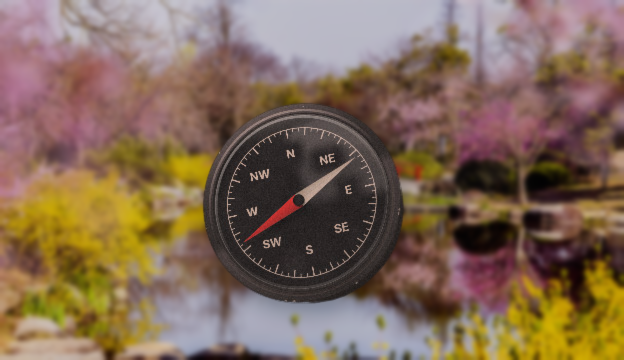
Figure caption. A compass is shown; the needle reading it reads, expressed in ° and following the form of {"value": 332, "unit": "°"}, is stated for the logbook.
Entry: {"value": 245, "unit": "°"}
